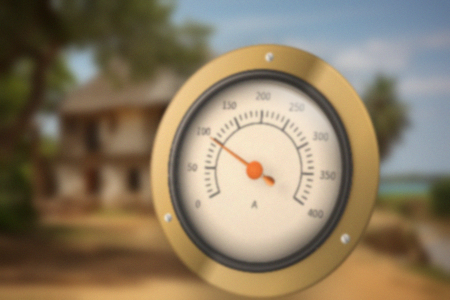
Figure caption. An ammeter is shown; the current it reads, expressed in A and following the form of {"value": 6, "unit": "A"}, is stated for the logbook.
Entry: {"value": 100, "unit": "A"}
